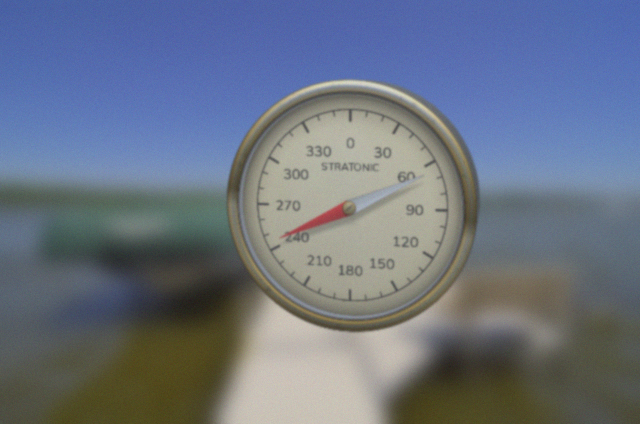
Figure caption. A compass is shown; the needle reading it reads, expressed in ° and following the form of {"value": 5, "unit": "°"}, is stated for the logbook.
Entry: {"value": 245, "unit": "°"}
